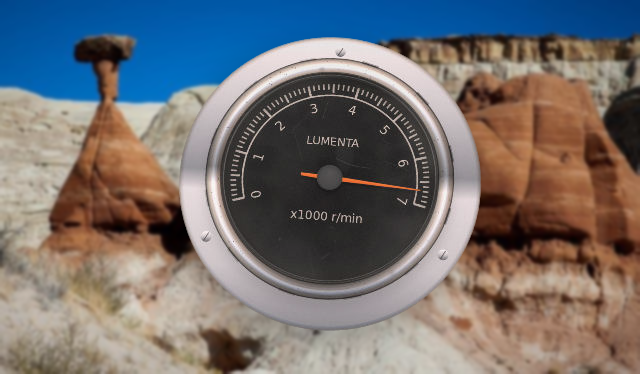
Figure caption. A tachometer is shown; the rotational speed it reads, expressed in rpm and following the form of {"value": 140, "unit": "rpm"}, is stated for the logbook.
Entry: {"value": 6700, "unit": "rpm"}
